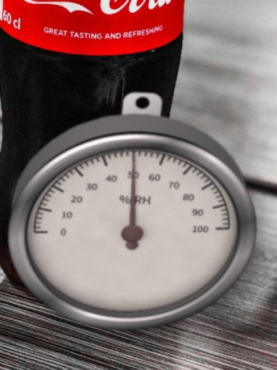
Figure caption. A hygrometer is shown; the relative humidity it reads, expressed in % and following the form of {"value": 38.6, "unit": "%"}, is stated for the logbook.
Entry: {"value": 50, "unit": "%"}
